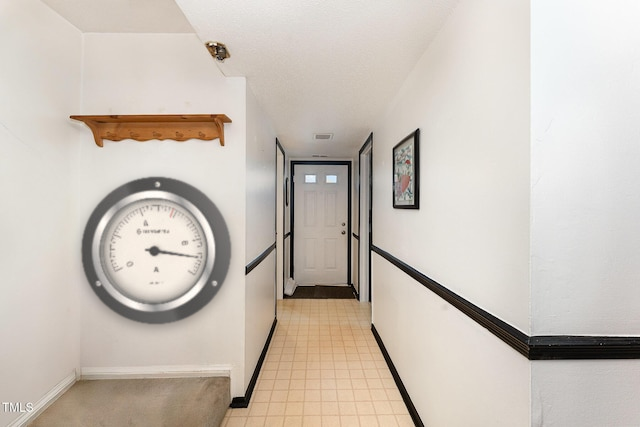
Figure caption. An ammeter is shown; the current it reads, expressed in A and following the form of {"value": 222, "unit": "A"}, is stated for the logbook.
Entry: {"value": 9, "unit": "A"}
